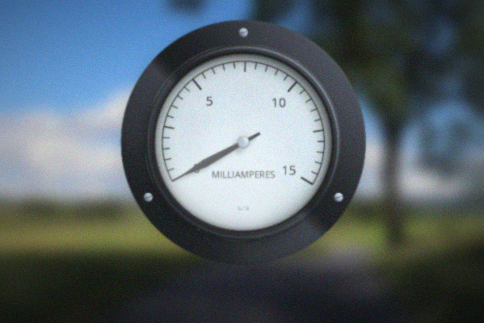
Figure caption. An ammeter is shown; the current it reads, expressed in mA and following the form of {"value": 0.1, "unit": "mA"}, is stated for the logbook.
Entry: {"value": 0, "unit": "mA"}
